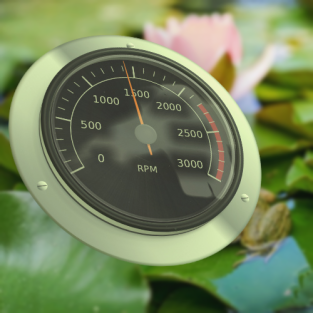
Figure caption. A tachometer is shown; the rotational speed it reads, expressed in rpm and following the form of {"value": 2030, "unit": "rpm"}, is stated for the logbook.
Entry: {"value": 1400, "unit": "rpm"}
